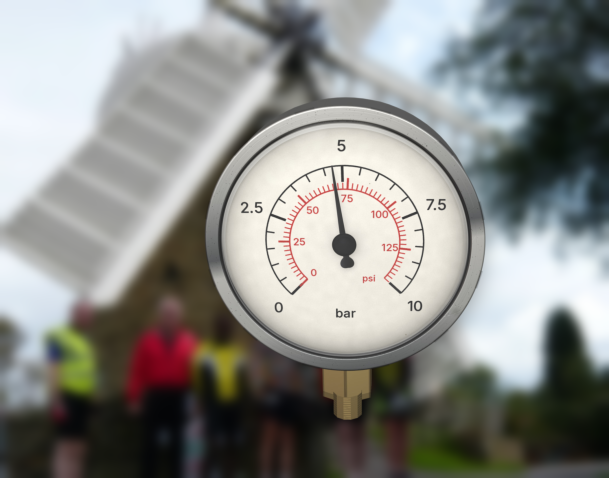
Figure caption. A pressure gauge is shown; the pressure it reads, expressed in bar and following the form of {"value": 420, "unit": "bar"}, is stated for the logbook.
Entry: {"value": 4.75, "unit": "bar"}
